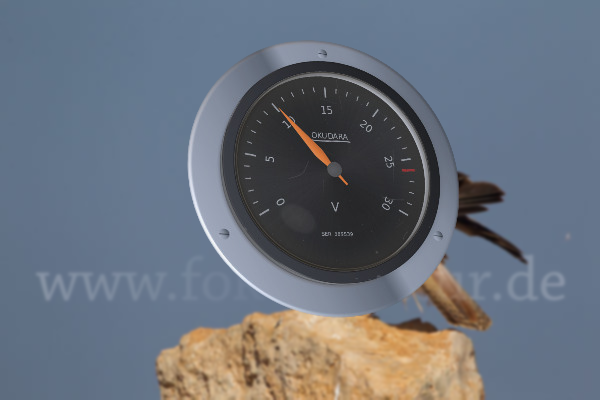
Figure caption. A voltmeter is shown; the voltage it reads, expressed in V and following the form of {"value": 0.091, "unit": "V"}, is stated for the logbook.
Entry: {"value": 10, "unit": "V"}
